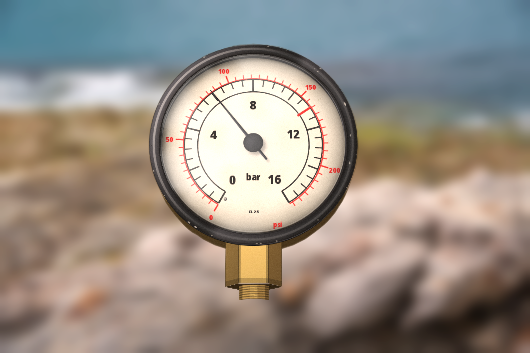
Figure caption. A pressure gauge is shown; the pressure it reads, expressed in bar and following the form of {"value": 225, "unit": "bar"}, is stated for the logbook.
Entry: {"value": 6, "unit": "bar"}
